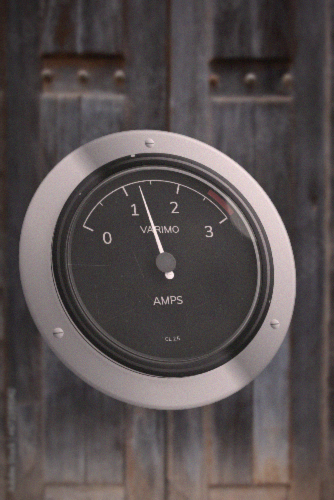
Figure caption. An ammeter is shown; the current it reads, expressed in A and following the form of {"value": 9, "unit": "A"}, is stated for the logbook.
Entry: {"value": 1.25, "unit": "A"}
